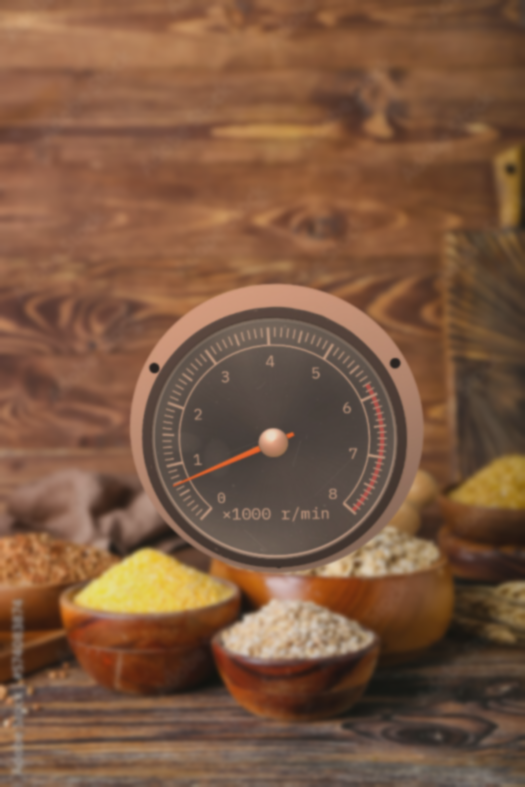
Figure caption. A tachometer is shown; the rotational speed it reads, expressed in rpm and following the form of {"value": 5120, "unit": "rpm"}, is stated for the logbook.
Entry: {"value": 700, "unit": "rpm"}
